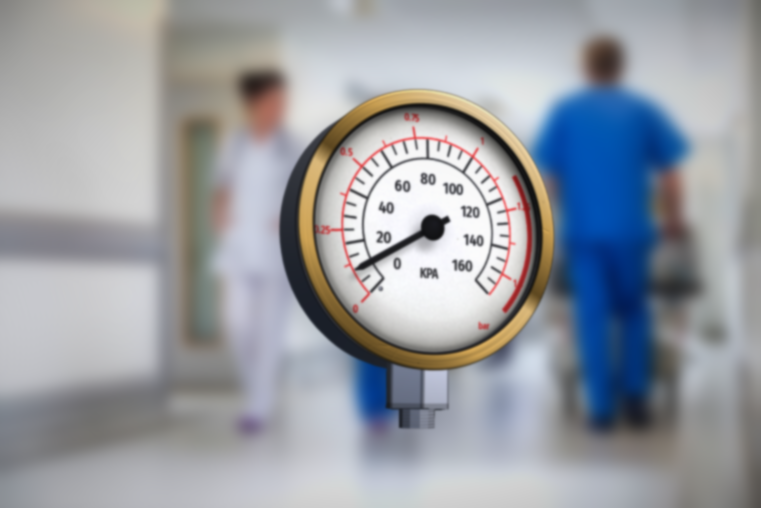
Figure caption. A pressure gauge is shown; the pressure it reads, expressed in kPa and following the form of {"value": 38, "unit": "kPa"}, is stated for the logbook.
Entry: {"value": 10, "unit": "kPa"}
